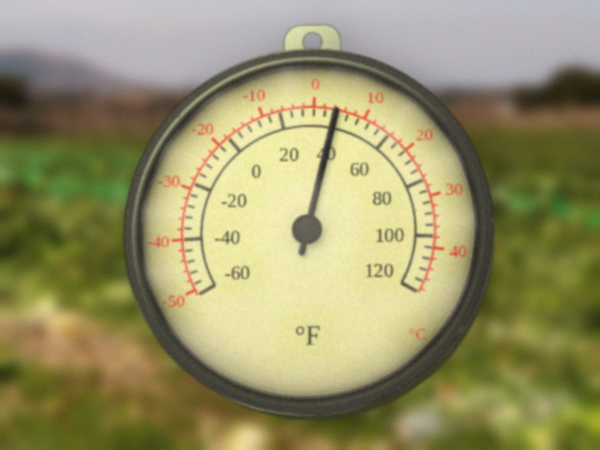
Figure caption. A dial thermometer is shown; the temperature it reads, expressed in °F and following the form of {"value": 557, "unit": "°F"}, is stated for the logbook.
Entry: {"value": 40, "unit": "°F"}
